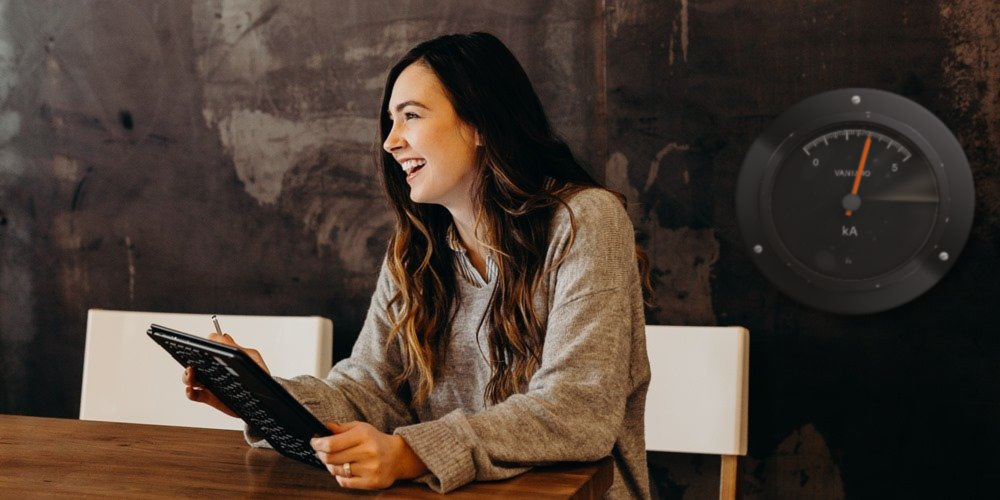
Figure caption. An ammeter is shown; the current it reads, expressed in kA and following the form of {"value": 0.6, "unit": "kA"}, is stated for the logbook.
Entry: {"value": 3, "unit": "kA"}
